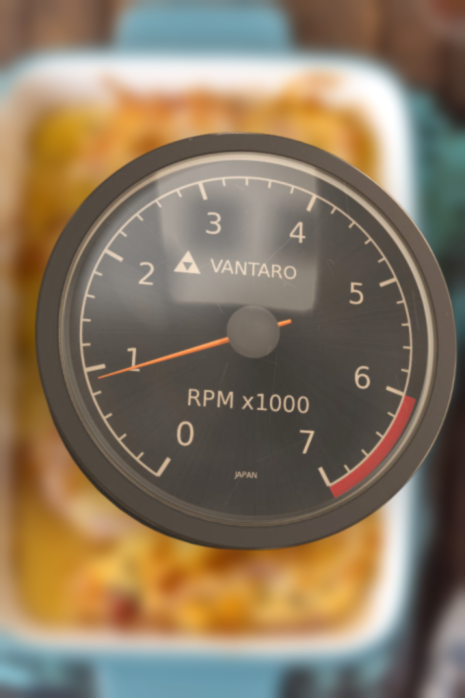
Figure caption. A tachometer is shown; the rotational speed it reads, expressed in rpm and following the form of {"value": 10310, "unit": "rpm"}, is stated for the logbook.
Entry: {"value": 900, "unit": "rpm"}
